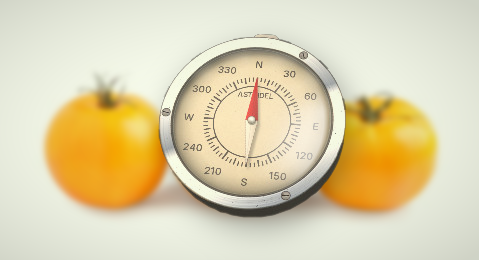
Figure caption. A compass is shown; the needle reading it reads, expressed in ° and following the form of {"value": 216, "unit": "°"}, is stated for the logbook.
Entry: {"value": 0, "unit": "°"}
